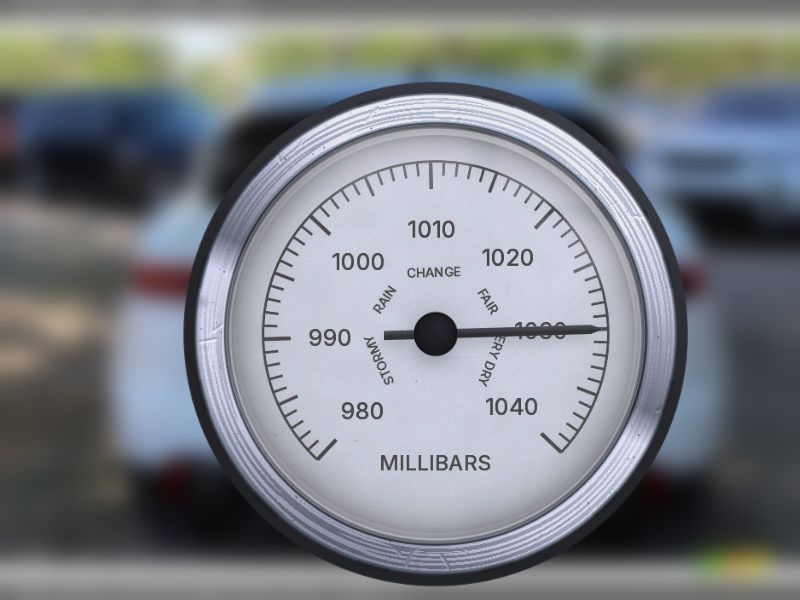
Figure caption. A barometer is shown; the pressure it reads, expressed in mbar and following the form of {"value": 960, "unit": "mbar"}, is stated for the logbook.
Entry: {"value": 1030, "unit": "mbar"}
